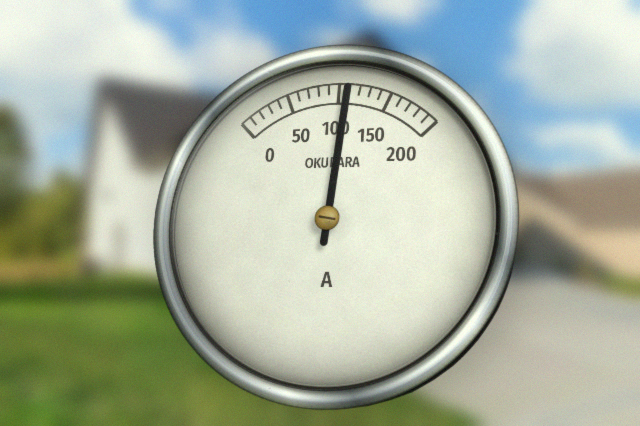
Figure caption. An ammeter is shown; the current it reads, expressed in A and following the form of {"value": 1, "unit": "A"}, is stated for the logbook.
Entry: {"value": 110, "unit": "A"}
